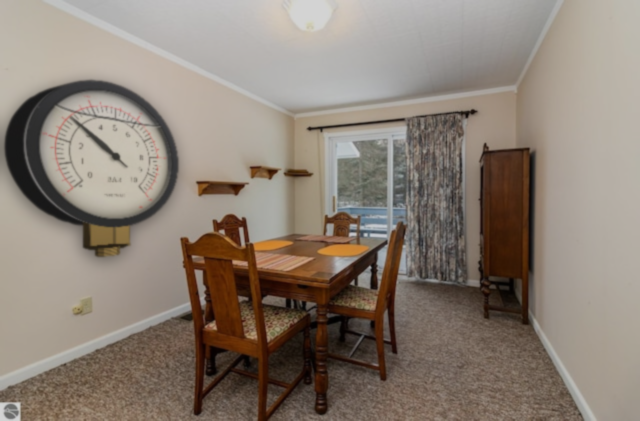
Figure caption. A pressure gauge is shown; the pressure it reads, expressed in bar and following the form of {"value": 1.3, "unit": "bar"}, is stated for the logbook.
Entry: {"value": 3, "unit": "bar"}
